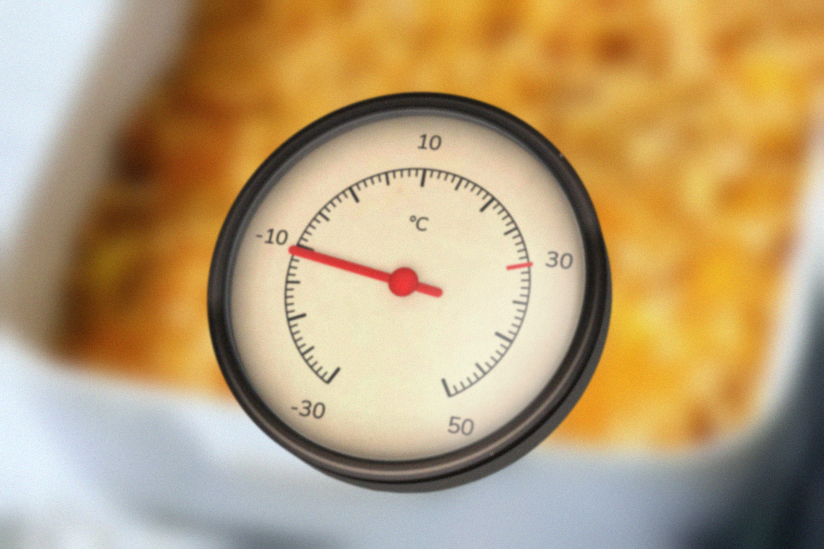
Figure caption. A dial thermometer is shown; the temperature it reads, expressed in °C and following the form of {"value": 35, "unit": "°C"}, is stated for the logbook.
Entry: {"value": -11, "unit": "°C"}
